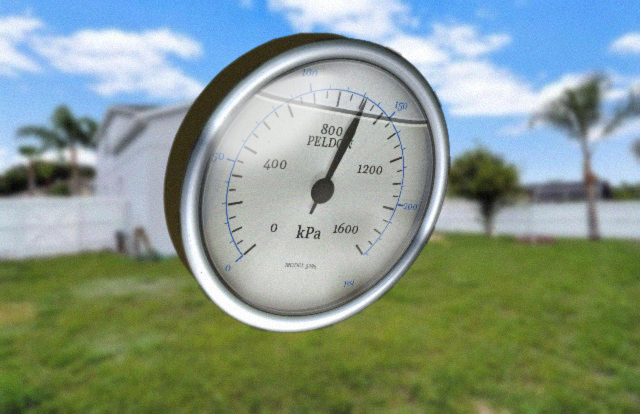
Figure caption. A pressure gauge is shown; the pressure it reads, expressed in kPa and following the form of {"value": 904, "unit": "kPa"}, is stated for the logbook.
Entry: {"value": 900, "unit": "kPa"}
